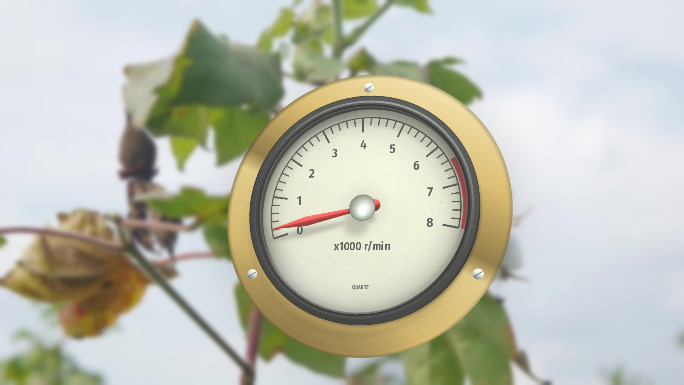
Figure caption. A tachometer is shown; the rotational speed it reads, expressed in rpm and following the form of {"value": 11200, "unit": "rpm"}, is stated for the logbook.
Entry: {"value": 200, "unit": "rpm"}
